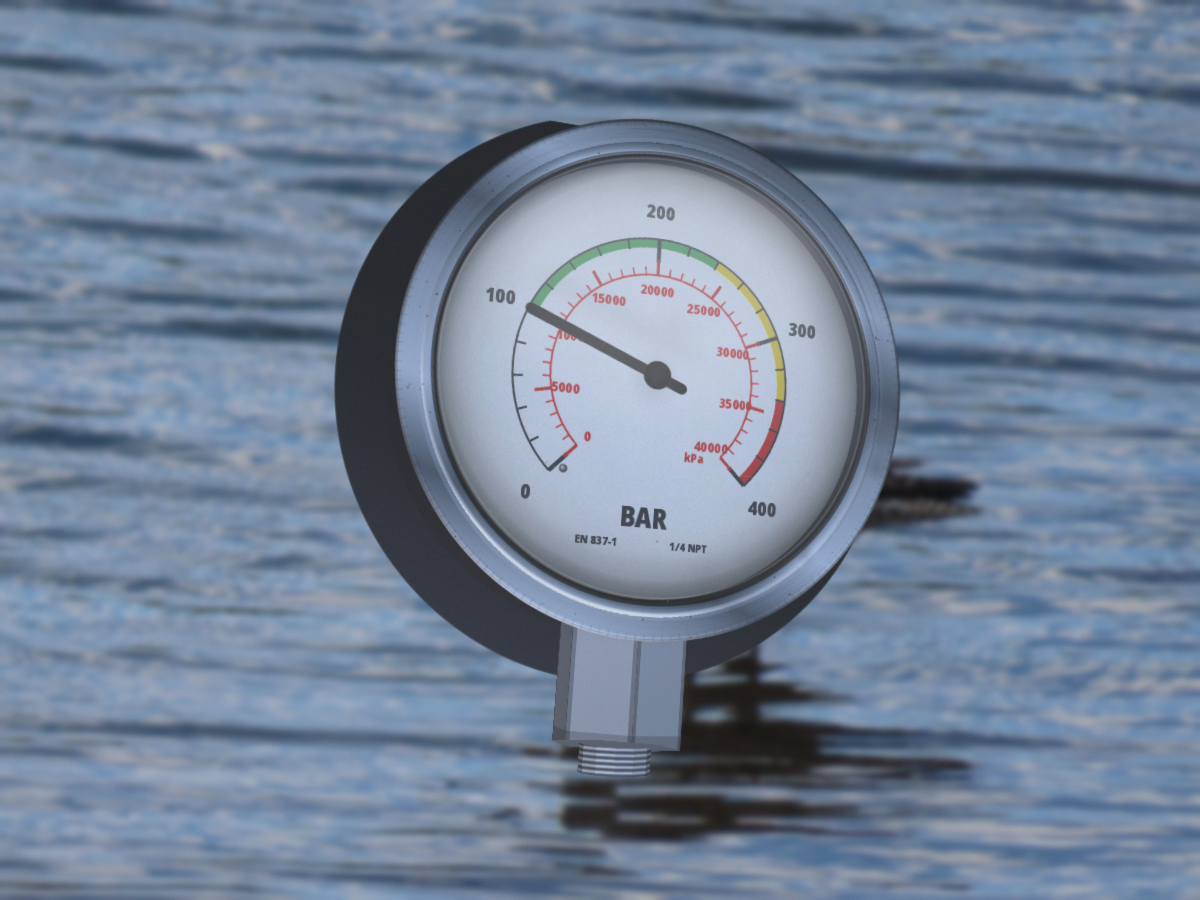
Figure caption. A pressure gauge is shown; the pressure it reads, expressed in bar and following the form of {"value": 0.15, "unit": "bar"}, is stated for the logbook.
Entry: {"value": 100, "unit": "bar"}
